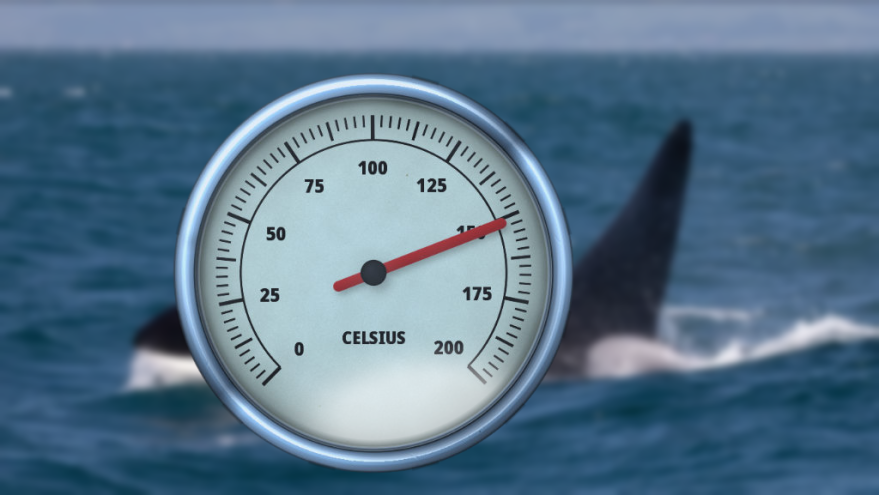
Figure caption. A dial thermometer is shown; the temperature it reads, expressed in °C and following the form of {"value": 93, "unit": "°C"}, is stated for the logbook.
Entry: {"value": 151.25, "unit": "°C"}
